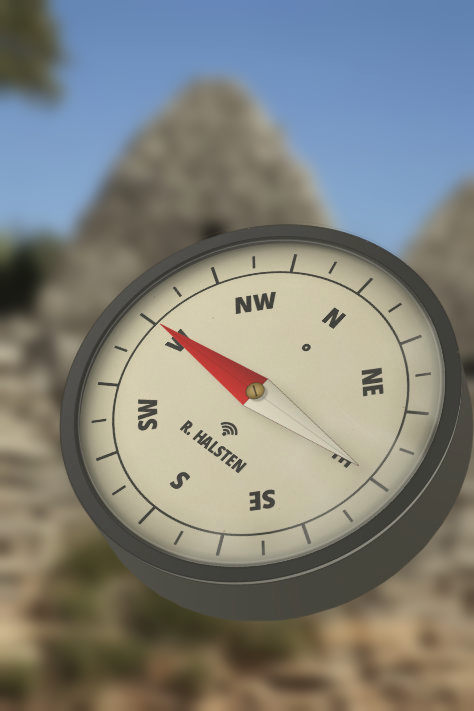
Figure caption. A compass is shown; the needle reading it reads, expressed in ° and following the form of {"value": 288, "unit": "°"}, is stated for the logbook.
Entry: {"value": 270, "unit": "°"}
